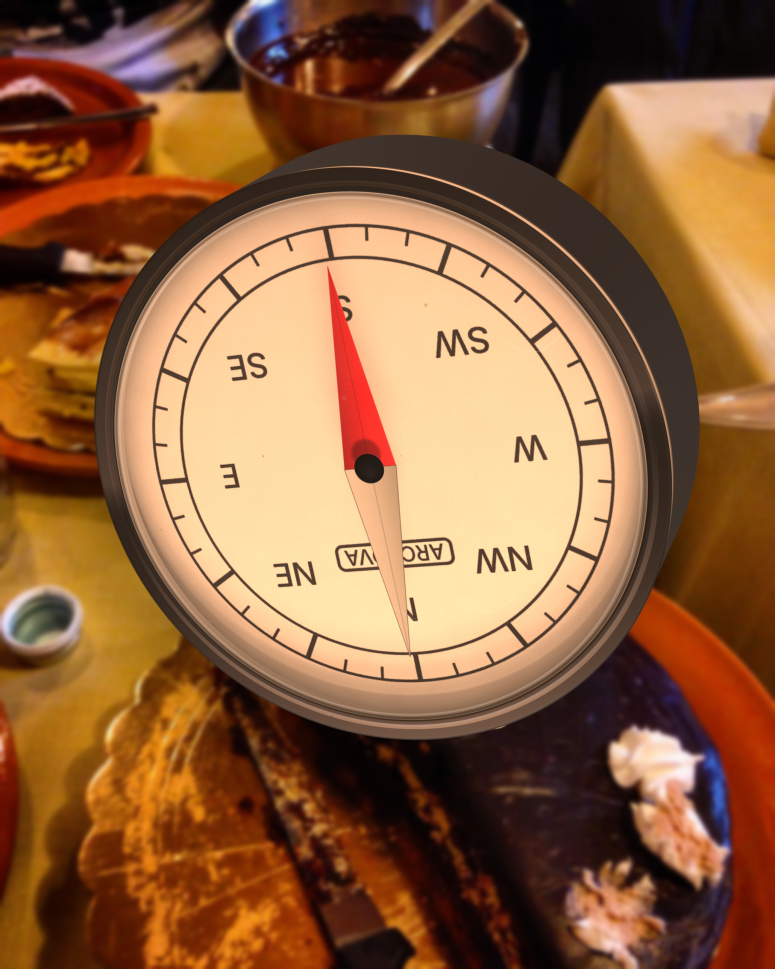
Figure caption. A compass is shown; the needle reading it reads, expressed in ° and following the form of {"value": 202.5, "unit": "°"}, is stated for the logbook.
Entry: {"value": 180, "unit": "°"}
